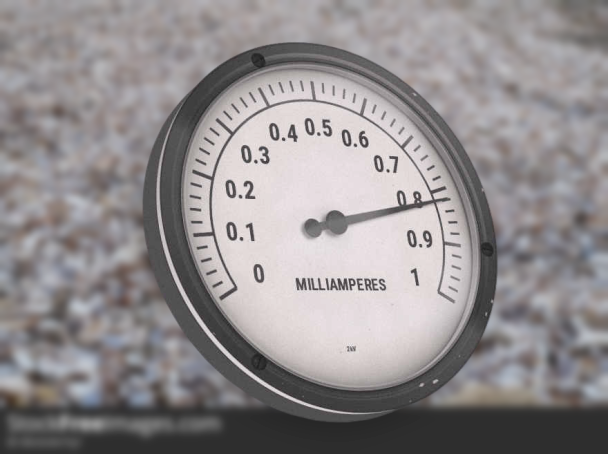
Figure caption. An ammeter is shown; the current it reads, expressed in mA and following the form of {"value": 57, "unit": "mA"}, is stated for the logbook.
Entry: {"value": 0.82, "unit": "mA"}
